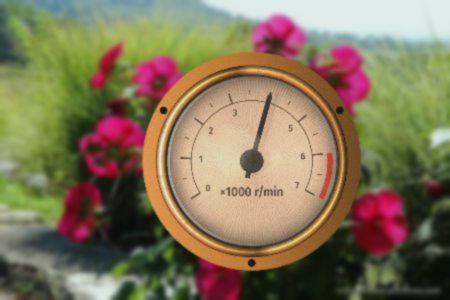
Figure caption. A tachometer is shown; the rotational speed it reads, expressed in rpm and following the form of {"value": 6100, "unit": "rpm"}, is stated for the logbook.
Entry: {"value": 4000, "unit": "rpm"}
